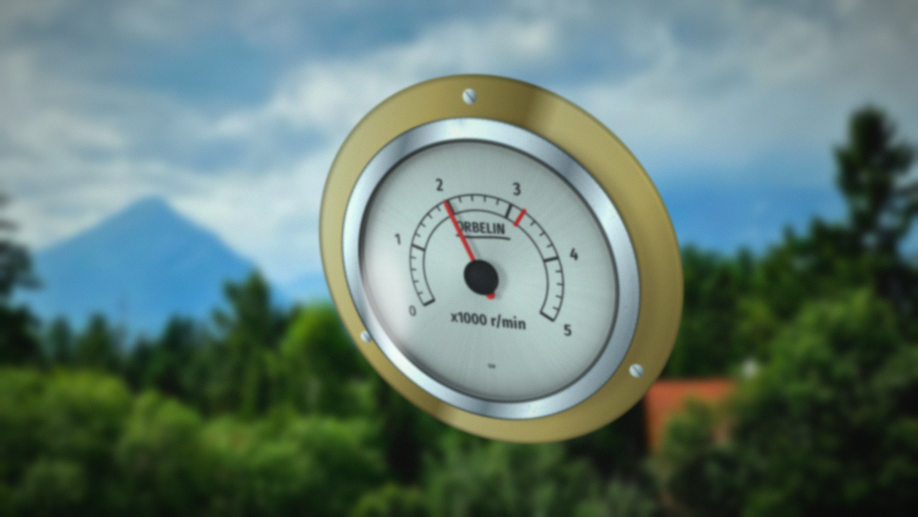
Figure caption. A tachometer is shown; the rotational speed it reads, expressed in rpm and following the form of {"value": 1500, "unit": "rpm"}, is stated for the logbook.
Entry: {"value": 2000, "unit": "rpm"}
